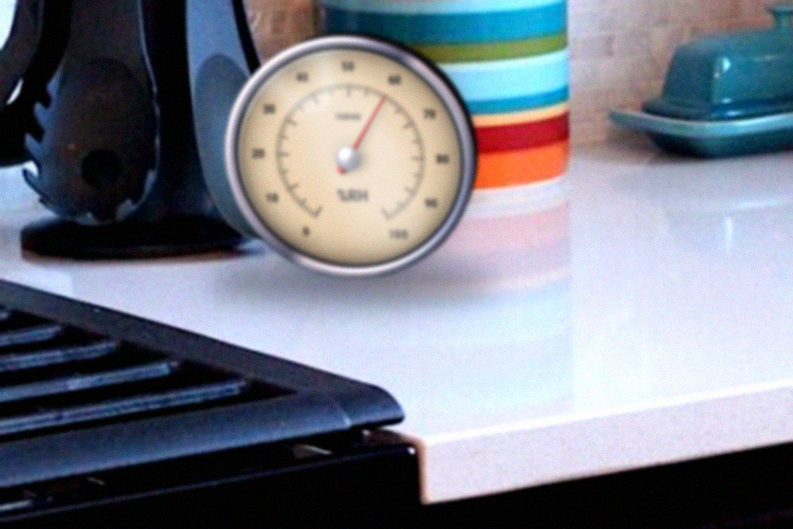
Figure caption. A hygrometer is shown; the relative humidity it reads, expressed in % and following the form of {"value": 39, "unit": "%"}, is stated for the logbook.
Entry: {"value": 60, "unit": "%"}
